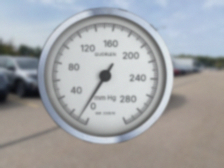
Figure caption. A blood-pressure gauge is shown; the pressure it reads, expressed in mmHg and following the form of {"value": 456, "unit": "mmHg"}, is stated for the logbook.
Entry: {"value": 10, "unit": "mmHg"}
